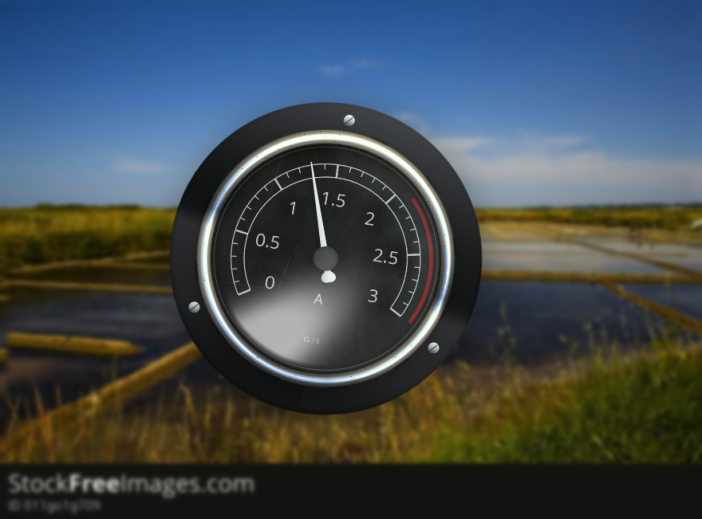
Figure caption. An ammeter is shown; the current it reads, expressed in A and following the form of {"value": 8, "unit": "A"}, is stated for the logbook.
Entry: {"value": 1.3, "unit": "A"}
